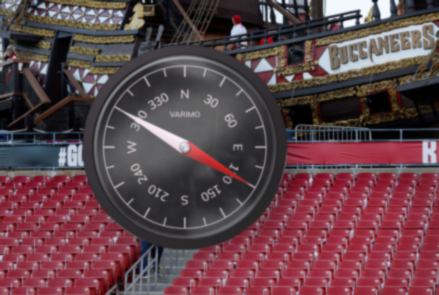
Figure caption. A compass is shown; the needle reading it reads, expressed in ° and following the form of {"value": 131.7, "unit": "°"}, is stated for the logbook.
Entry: {"value": 120, "unit": "°"}
